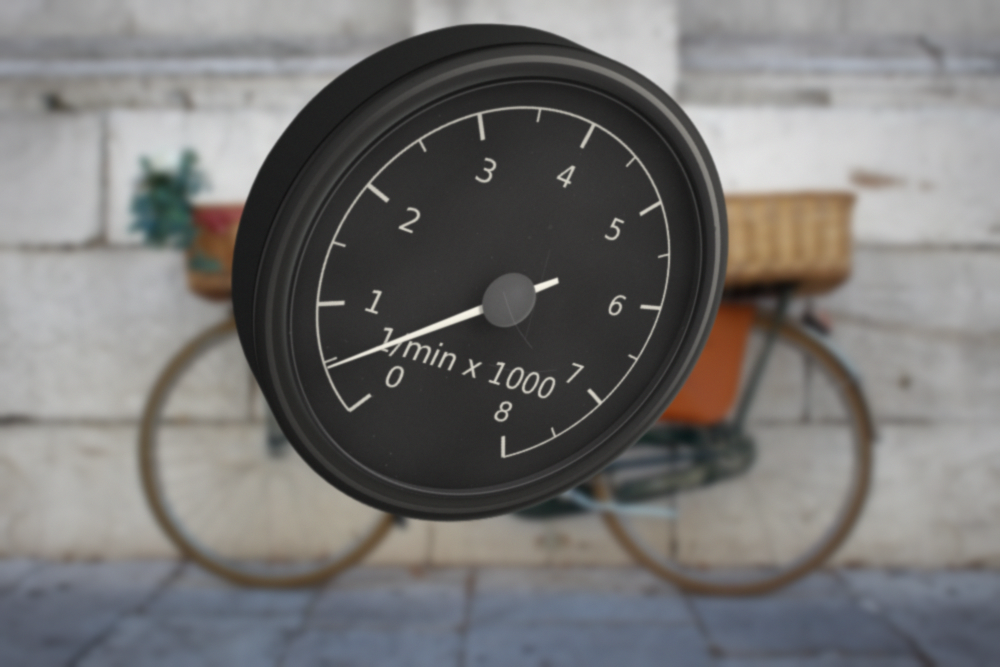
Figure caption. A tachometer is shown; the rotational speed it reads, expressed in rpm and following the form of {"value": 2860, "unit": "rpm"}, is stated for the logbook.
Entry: {"value": 500, "unit": "rpm"}
